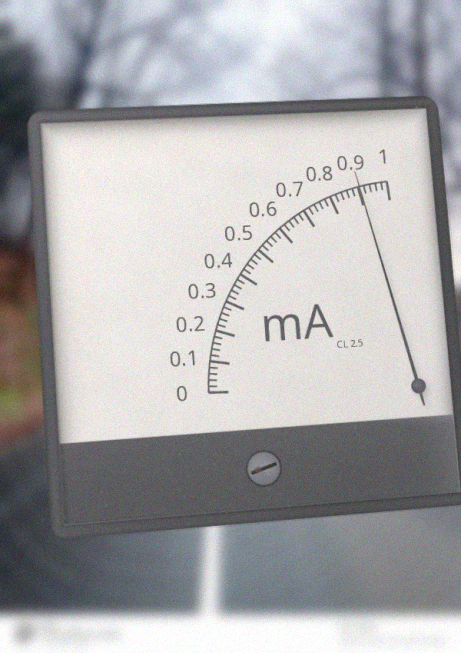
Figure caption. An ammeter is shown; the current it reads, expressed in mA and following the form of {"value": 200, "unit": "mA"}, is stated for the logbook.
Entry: {"value": 0.9, "unit": "mA"}
